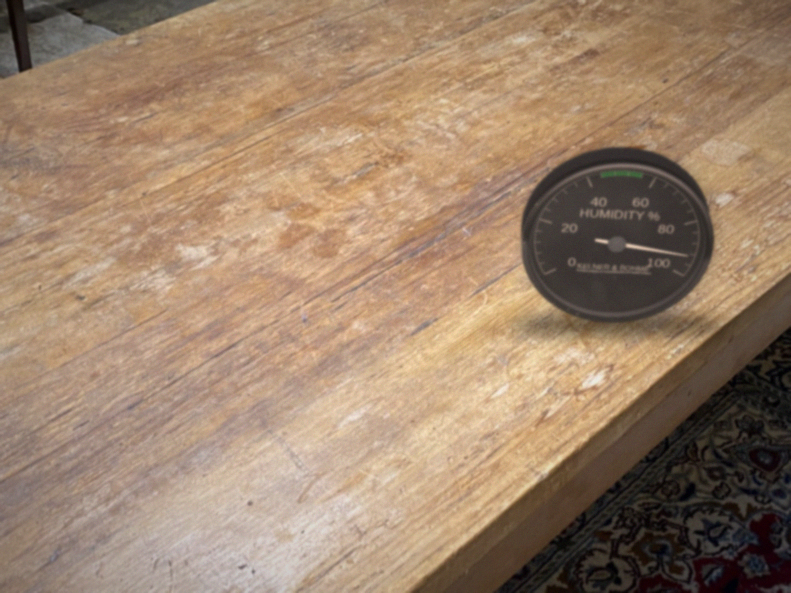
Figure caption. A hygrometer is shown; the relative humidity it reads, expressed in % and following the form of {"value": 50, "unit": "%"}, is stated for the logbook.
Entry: {"value": 92, "unit": "%"}
